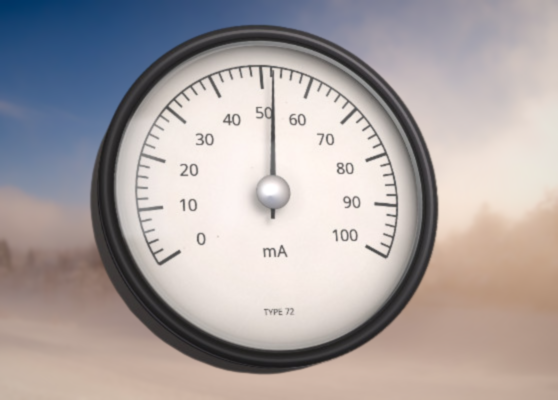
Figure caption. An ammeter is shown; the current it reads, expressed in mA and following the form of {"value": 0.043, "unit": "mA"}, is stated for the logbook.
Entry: {"value": 52, "unit": "mA"}
